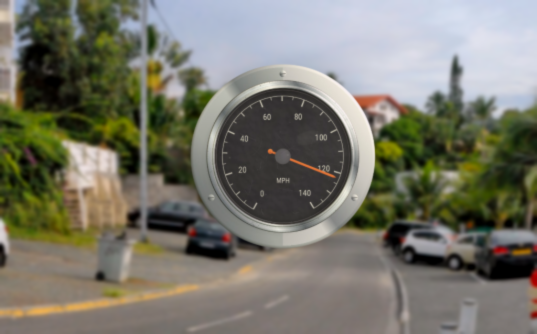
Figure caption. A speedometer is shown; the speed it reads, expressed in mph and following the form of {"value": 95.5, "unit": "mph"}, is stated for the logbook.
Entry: {"value": 122.5, "unit": "mph"}
